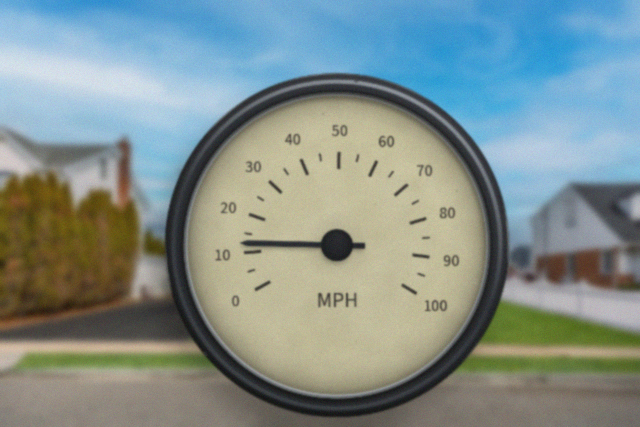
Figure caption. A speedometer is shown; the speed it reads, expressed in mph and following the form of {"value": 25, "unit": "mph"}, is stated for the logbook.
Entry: {"value": 12.5, "unit": "mph"}
